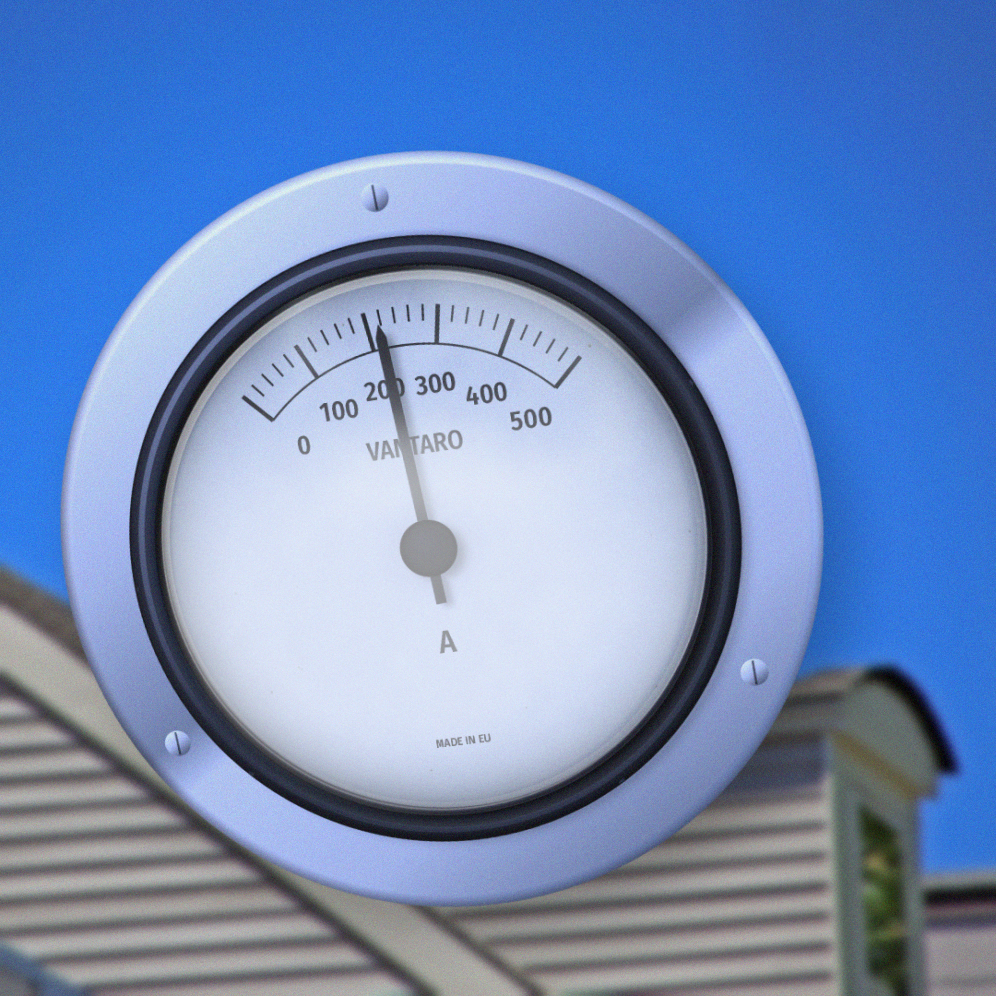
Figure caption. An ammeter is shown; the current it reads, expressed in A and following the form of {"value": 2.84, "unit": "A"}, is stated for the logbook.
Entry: {"value": 220, "unit": "A"}
